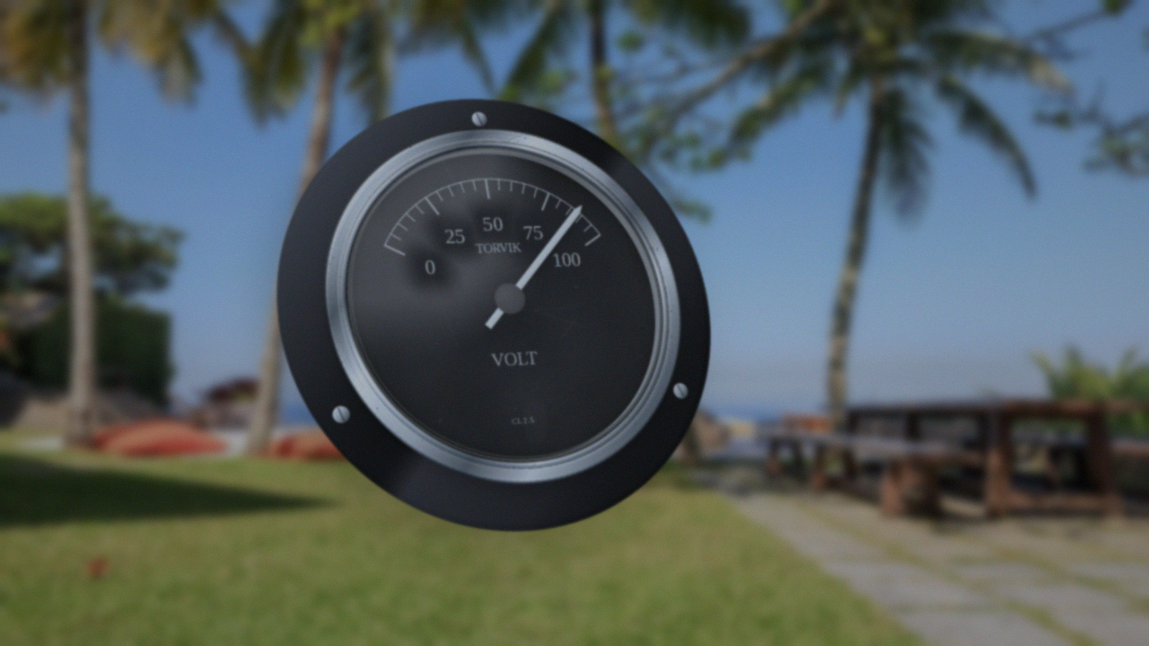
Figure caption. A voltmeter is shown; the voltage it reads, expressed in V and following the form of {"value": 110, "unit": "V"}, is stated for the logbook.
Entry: {"value": 87.5, "unit": "V"}
